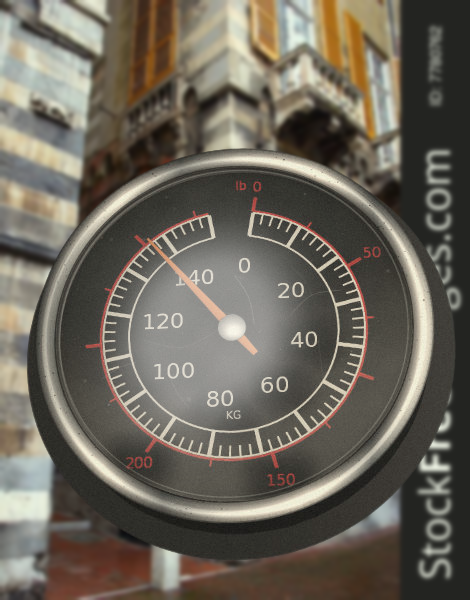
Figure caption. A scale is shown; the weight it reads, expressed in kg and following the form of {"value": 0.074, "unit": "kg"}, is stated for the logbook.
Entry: {"value": 137, "unit": "kg"}
